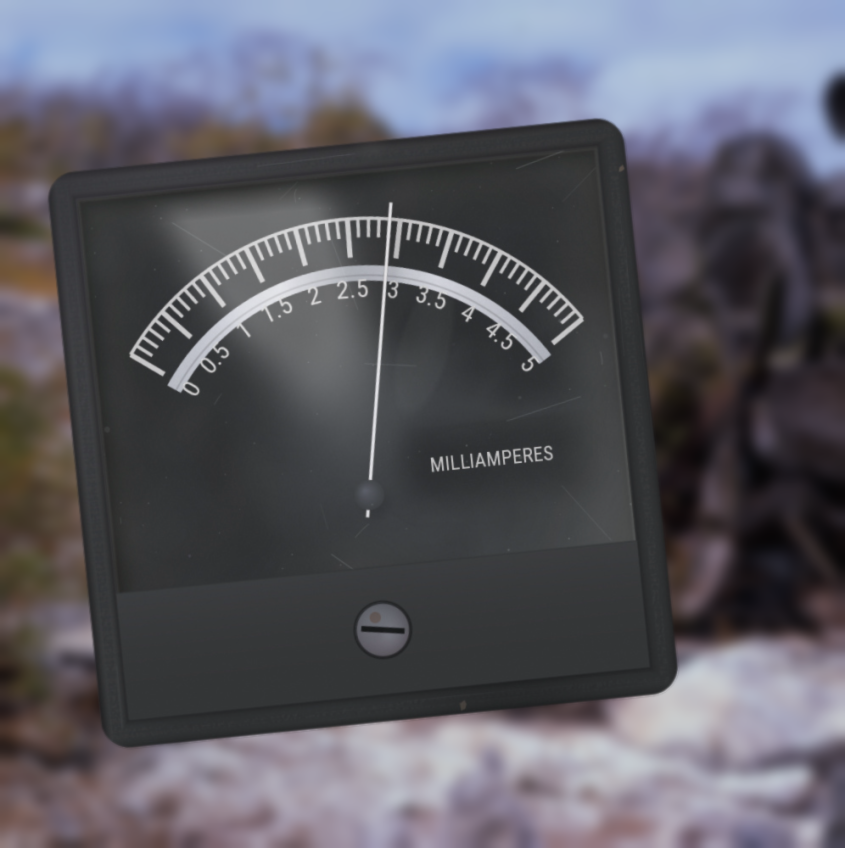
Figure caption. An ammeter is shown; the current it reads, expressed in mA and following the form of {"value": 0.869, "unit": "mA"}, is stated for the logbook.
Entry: {"value": 2.9, "unit": "mA"}
